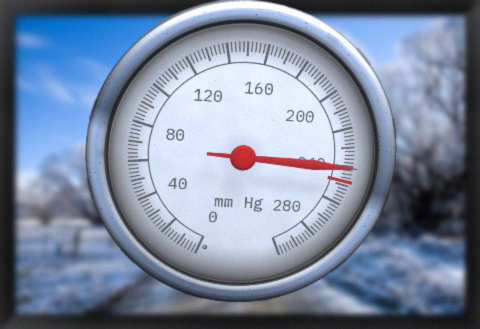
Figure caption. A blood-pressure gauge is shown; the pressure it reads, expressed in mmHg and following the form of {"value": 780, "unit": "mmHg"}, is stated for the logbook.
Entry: {"value": 240, "unit": "mmHg"}
